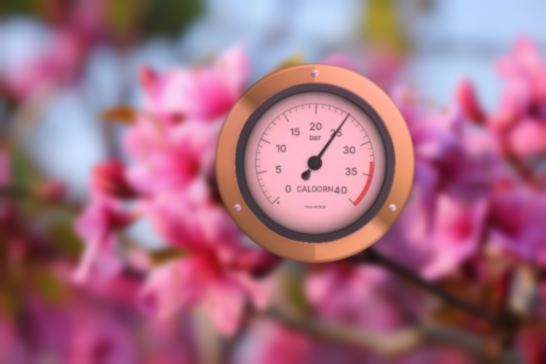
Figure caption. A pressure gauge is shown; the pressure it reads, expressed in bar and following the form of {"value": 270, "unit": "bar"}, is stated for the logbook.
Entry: {"value": 25, "unit": "bar"}
